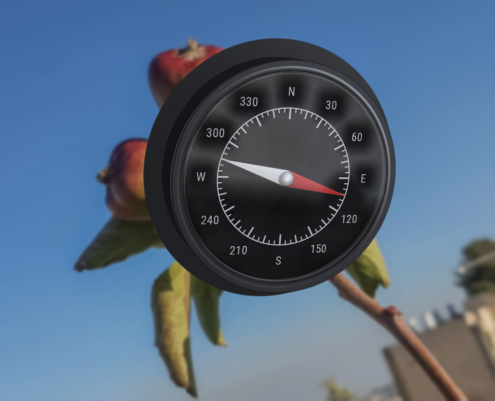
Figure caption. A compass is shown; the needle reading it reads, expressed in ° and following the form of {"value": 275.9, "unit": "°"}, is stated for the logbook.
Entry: {"value": 105, "unit": "°"}
